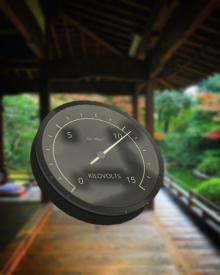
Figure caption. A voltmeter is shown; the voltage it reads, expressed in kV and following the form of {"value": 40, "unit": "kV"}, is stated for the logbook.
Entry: {"value": 10.5, "unit": "kV"}
